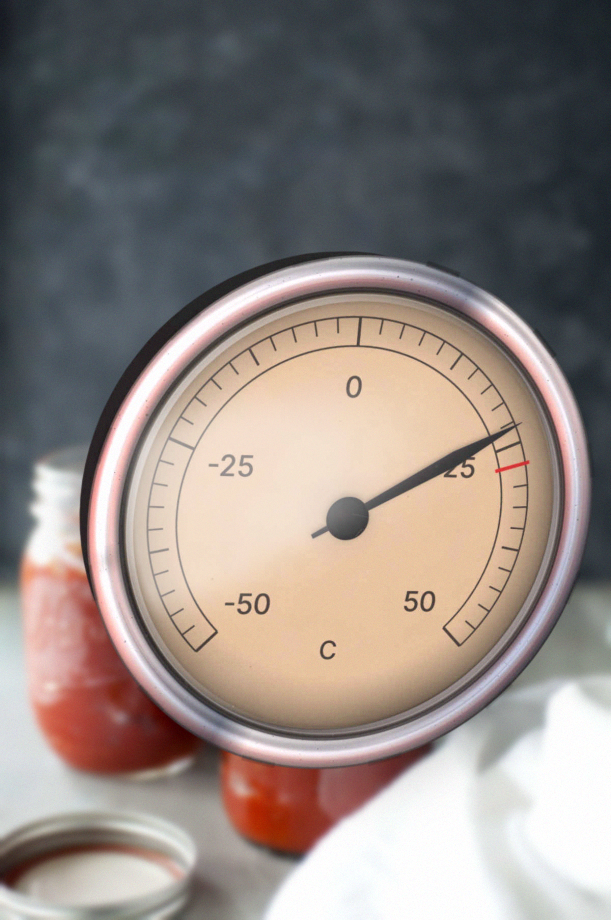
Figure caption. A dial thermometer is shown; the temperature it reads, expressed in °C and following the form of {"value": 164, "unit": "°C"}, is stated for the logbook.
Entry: {"value": 22.5, "unit": "°C"}
